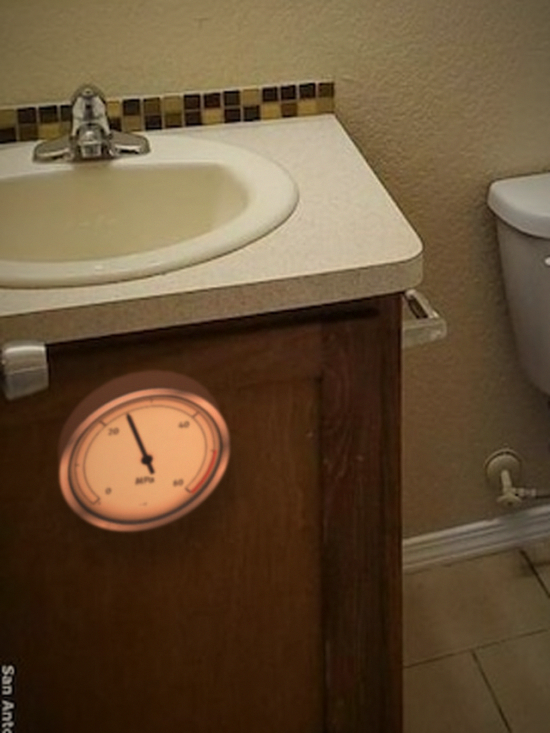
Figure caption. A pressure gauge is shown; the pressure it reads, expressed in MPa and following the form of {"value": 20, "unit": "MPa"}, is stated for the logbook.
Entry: {"value": 25, "unit": "MPa"}
